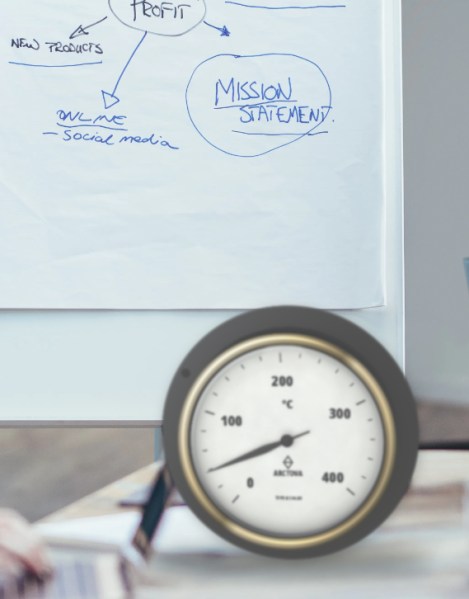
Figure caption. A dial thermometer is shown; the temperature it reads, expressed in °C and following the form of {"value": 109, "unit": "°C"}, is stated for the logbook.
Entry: {"value": 40, "unit": "°C"}
